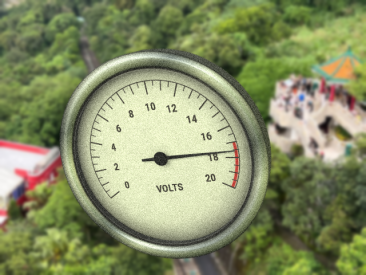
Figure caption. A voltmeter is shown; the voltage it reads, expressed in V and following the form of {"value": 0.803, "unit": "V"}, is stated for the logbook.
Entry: {"value": 17.5, "unit": "V"}
